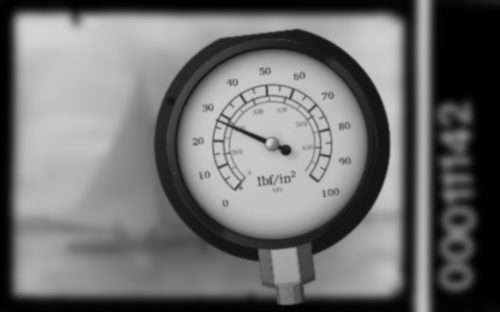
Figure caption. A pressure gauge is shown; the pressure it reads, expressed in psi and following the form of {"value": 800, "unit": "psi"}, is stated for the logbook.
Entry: {"value": 27.5, "unit": "psi"}
